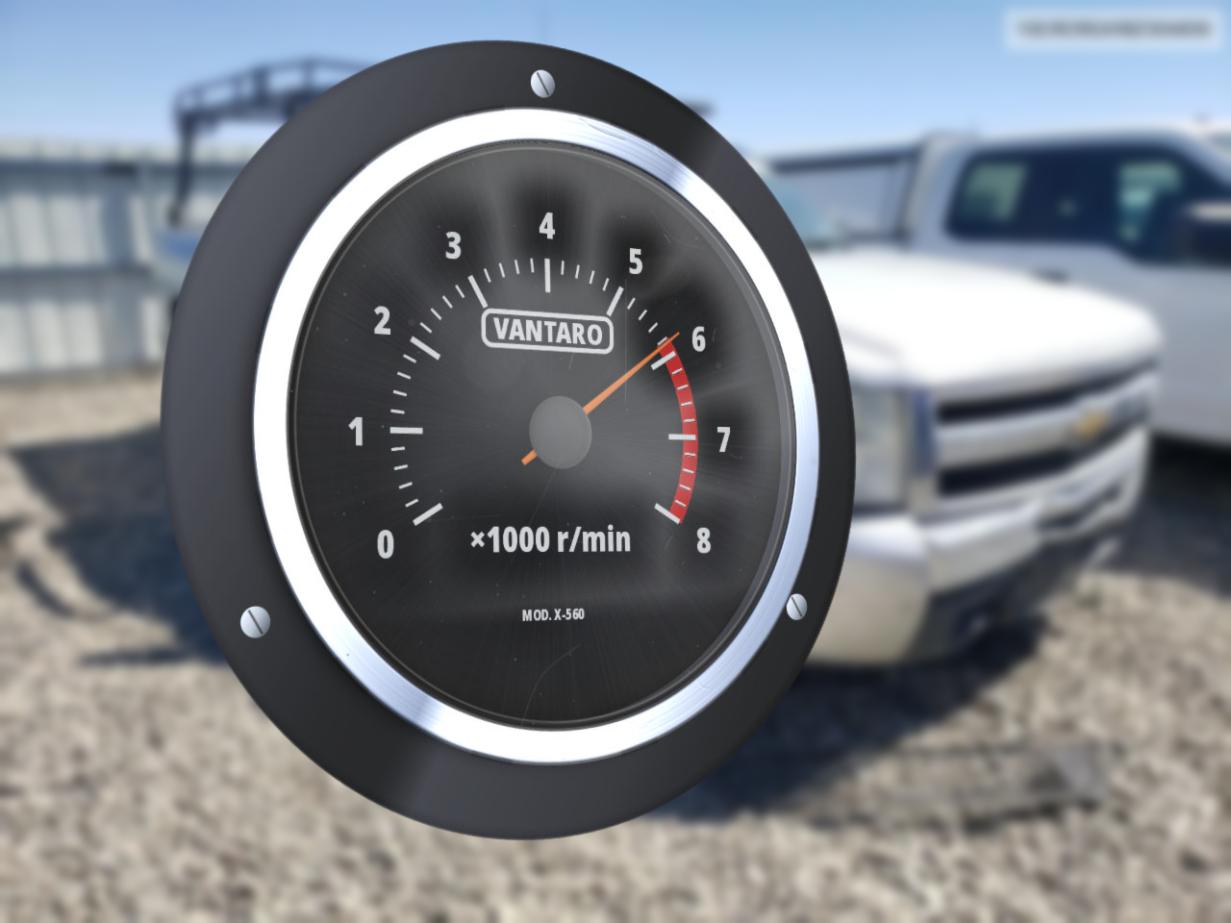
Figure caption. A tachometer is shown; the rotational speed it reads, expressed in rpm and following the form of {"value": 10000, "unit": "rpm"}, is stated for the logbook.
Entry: {"value": 5800, "unit": "rpm"}
